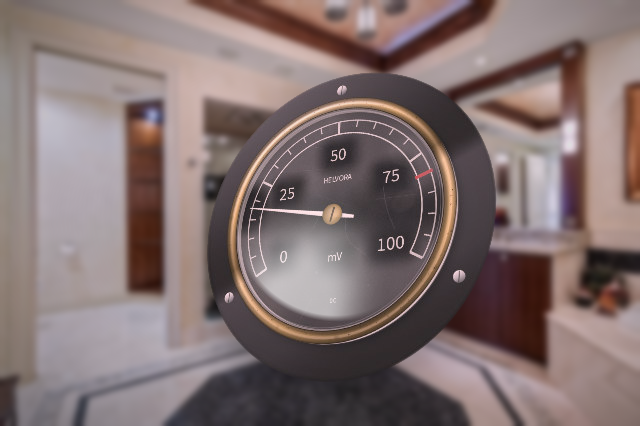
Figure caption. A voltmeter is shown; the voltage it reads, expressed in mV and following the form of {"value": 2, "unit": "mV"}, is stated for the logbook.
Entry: {"value": 17.5, "unit": "mV"}
